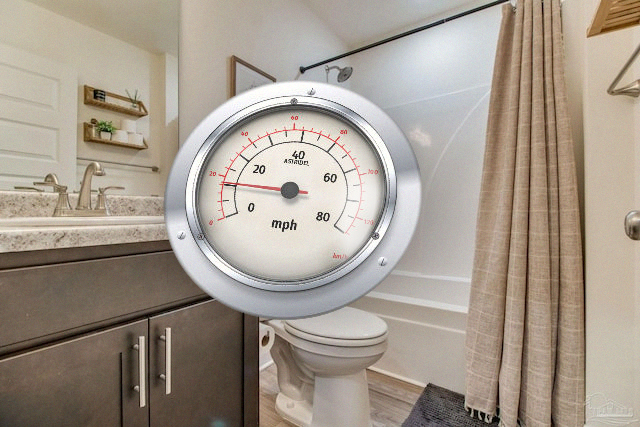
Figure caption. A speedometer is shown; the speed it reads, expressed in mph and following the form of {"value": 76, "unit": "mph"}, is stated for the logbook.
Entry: {"value": 10, "unit": "mph"}
